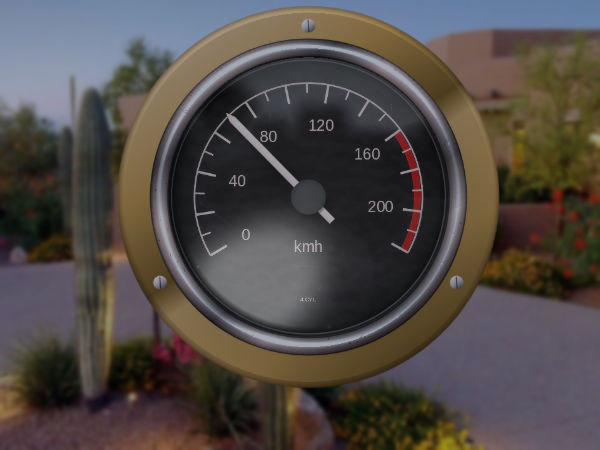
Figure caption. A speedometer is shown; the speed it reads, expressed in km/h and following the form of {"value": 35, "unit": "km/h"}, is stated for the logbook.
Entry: {"value": 70, "unit": "km/h"}
